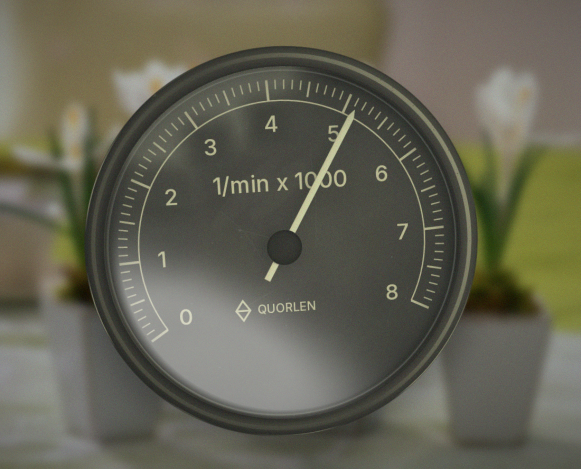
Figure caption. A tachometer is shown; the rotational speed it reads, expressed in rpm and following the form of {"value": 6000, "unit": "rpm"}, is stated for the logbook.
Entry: {"value": 5100, "unit": "rpm"}
